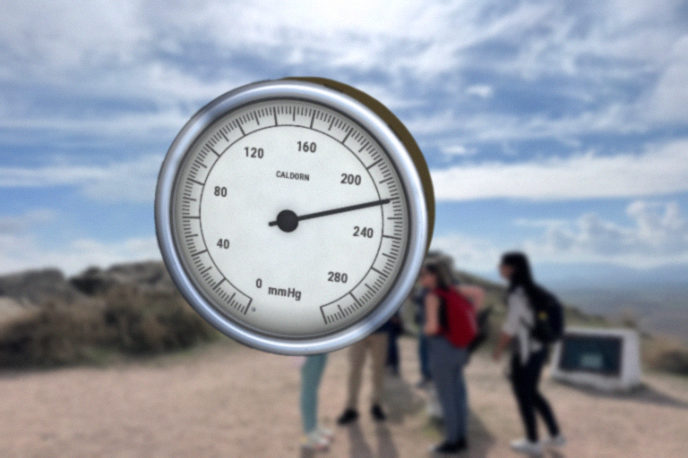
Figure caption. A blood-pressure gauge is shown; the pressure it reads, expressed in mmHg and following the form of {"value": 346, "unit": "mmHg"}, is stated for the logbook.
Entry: {"value": 220, "unit": "mmHg"}
